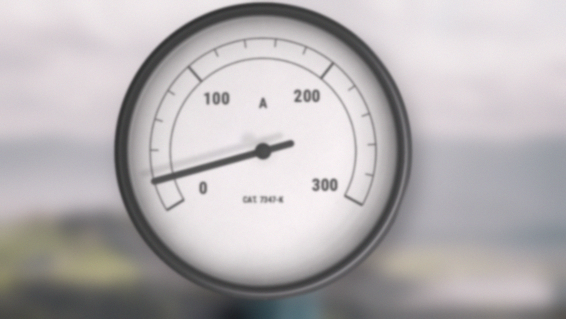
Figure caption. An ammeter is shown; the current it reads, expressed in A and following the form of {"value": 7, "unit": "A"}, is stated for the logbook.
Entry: {"value": 20, "unit": "A"}
